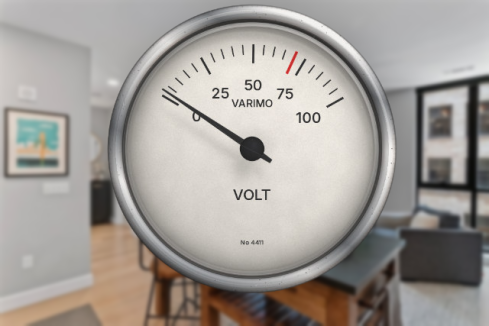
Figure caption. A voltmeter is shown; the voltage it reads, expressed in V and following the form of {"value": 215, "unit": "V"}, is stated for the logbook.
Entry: {"value": 2.5, "unit": "V"}
